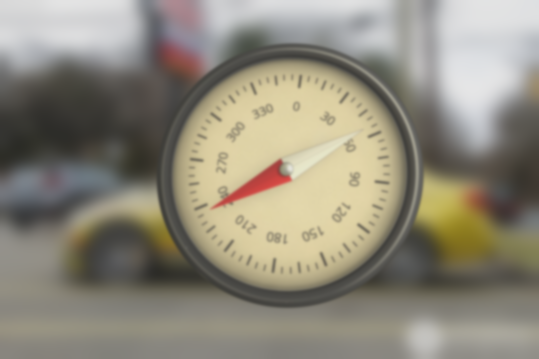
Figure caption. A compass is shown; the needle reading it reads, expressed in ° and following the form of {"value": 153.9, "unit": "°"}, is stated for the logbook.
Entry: {"value": 235, "unit": "°"}
